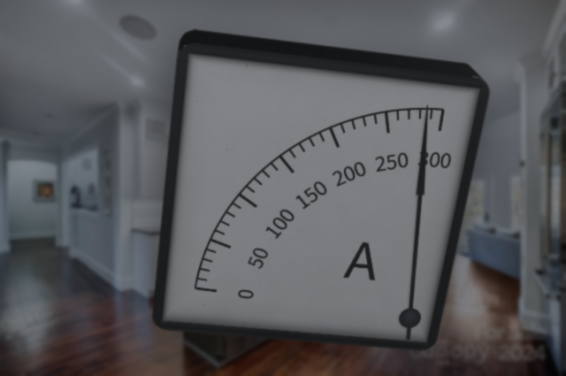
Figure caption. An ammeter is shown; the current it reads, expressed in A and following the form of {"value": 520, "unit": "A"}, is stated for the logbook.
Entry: {"value": 285, "unit": "A"}
